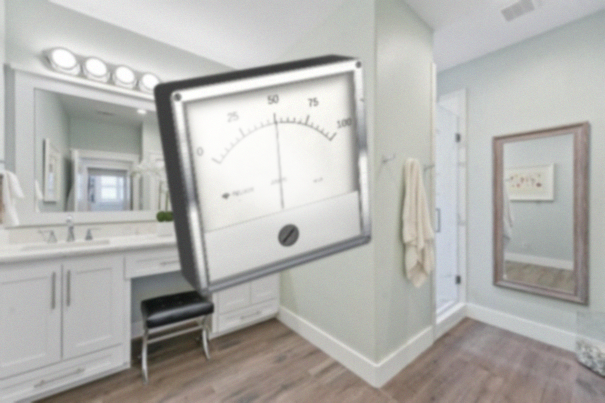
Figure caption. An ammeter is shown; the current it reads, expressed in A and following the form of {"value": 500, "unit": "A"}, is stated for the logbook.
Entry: {"value": 50, "unit": "A"}
